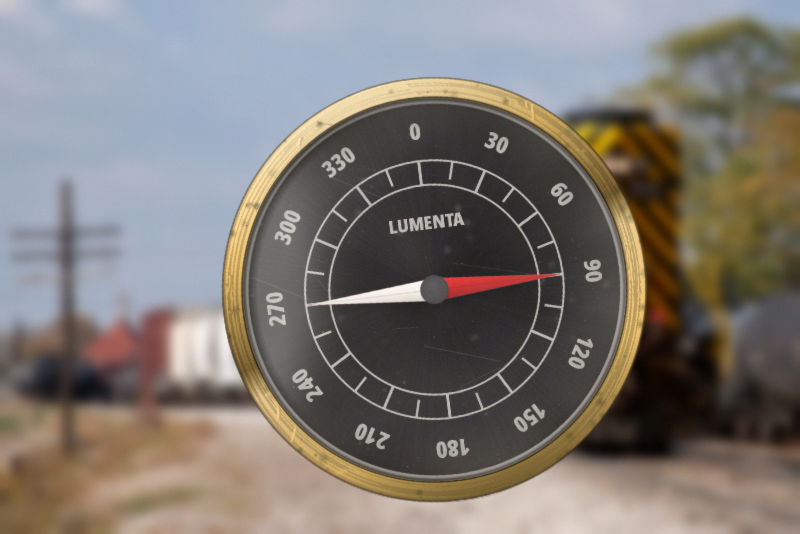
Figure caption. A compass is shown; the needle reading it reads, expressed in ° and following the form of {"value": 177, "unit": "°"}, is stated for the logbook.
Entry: {"value": 90, "unit": "°"}
